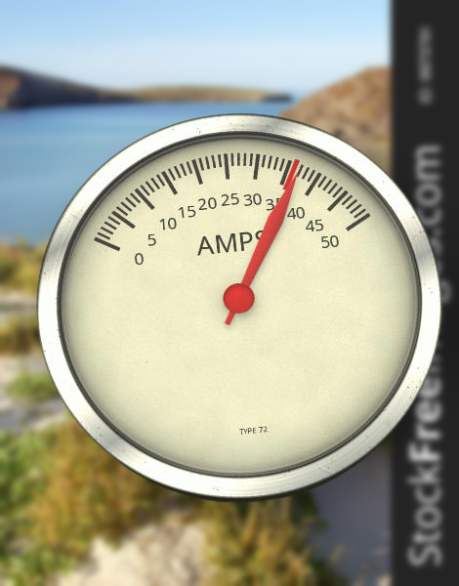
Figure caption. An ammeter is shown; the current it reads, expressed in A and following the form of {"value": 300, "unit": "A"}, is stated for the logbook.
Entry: {"value": 37, "unit": "A"}
